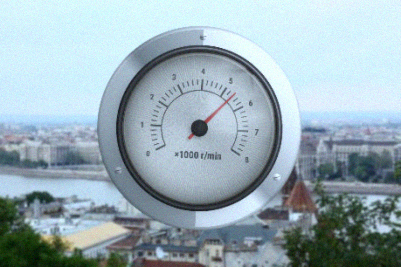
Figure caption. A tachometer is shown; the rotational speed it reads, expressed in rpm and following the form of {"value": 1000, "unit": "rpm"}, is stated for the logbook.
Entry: {"value": 5400, "unit": "rpm"}
